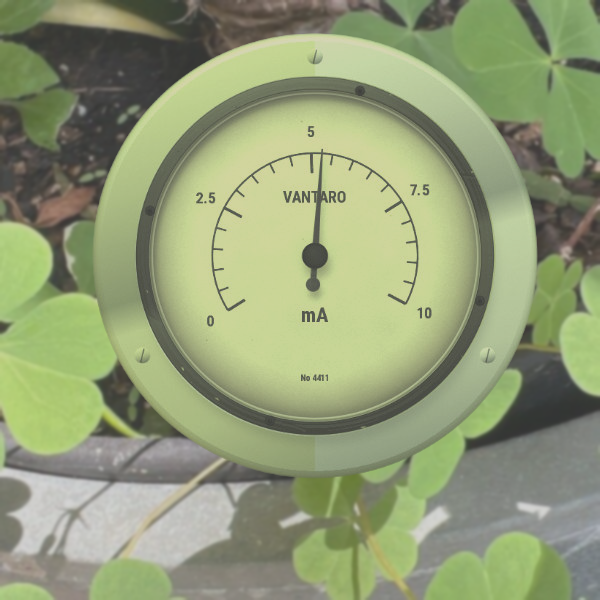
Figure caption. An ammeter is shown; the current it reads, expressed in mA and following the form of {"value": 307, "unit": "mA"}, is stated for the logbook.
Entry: {"value": 5.25, "unit": "mA"}
